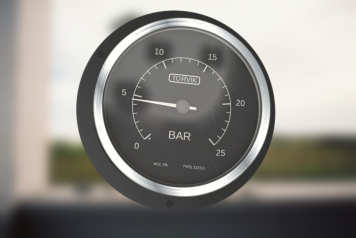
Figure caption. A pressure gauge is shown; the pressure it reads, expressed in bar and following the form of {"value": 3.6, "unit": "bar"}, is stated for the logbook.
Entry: {"value": 4.5, "unit": "bar"}
